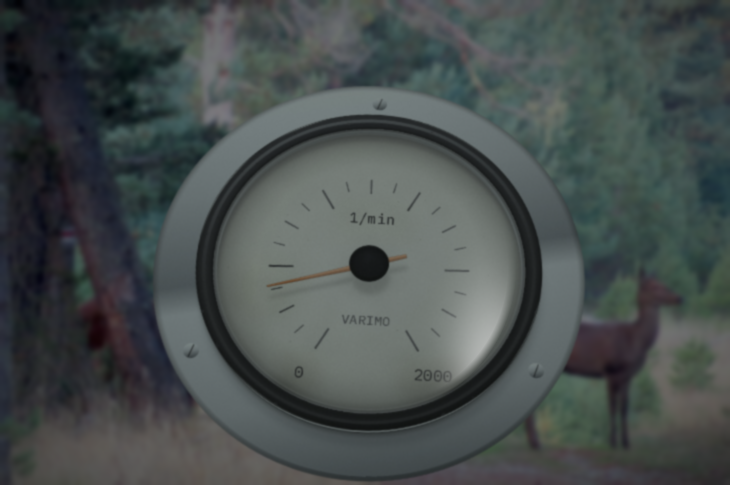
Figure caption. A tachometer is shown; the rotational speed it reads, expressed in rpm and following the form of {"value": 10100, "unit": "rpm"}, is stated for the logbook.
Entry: {"value": 300, "unit": "rpm"}
